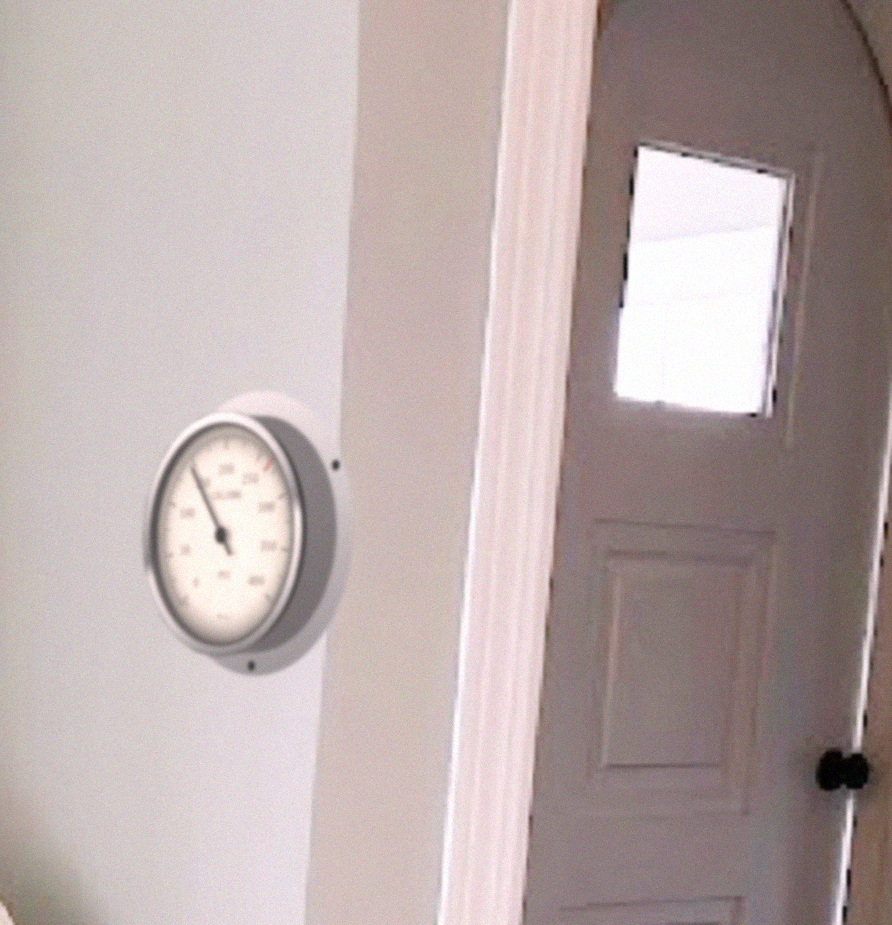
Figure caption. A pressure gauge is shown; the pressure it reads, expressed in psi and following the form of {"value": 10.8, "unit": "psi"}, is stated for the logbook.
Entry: {"value": 150, "unit": "psi"}
